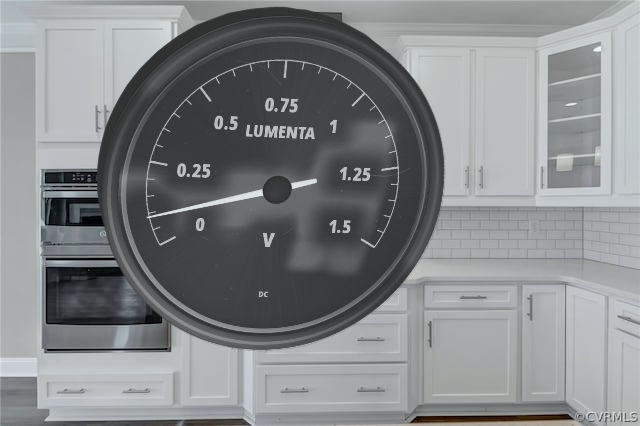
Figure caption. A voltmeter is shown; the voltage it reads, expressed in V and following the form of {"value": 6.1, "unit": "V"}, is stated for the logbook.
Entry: {"value": 0.1, "unit": "V"}
